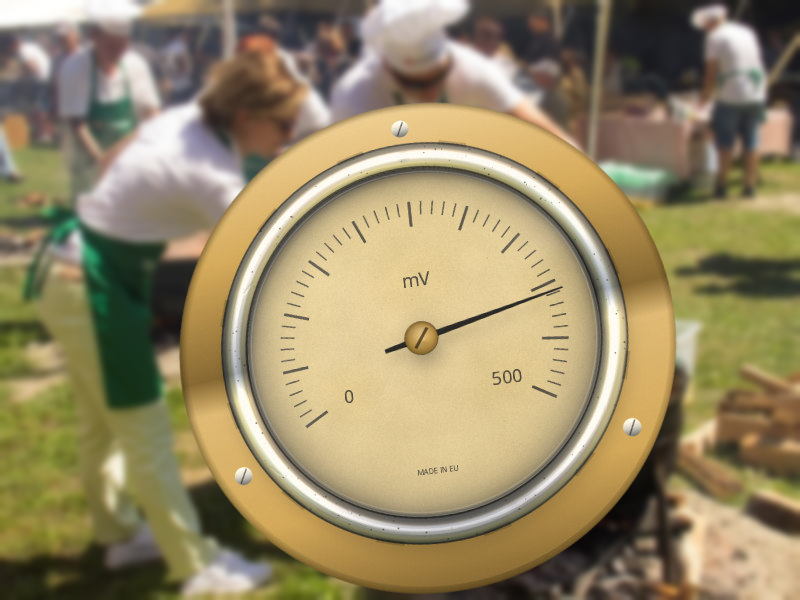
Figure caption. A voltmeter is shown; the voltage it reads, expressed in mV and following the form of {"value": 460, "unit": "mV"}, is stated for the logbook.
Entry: {"value": 410, "unit": "mV"}
